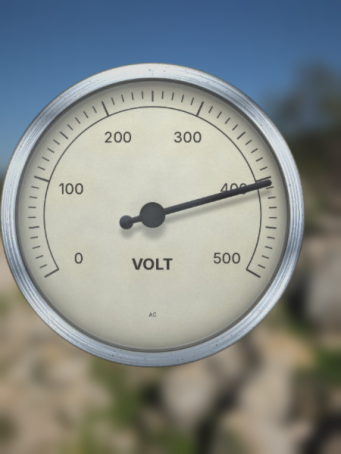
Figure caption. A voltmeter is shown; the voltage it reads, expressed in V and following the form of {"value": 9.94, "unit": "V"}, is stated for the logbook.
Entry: {"value": 405, "unit": "V"}
